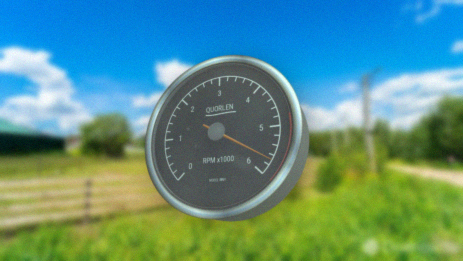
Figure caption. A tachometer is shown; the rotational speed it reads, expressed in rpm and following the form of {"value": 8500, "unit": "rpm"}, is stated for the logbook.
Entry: {"value": 5700, "unit": "rpm"}
